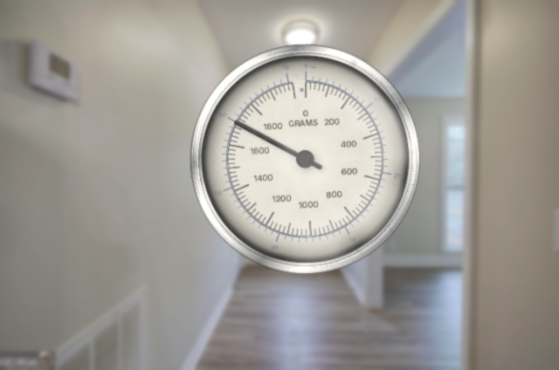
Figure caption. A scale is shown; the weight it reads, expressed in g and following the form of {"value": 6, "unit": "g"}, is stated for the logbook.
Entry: {"value": 1700, "unit": "g"}
